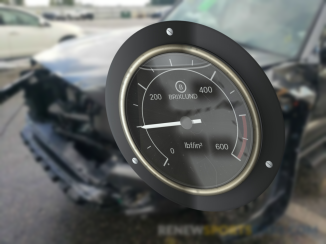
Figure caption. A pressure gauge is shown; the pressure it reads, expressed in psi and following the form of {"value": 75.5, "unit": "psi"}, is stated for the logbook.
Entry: {"value": 100, "unit": "psi"}
